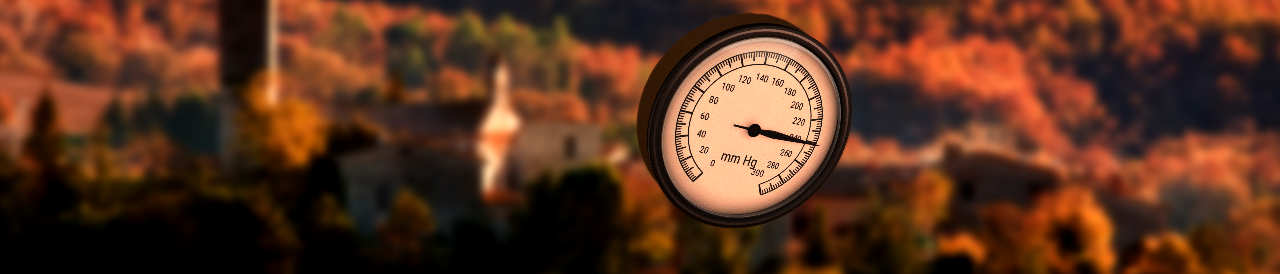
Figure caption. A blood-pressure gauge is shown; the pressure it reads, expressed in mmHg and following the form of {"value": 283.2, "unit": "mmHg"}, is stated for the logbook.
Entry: {"value": 240, "unit": "mmHg"}
